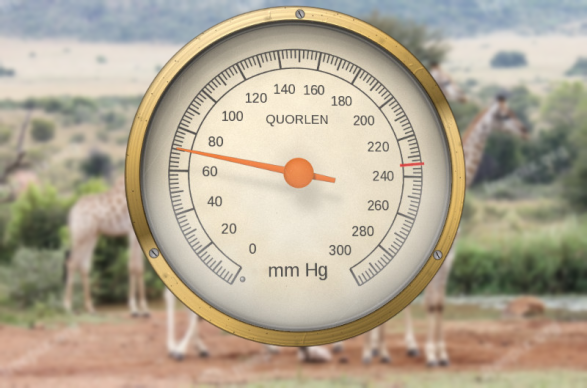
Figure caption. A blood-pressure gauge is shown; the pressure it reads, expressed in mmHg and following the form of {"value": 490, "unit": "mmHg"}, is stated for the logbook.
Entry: {"value": 70, "unit": "mmHg"}
